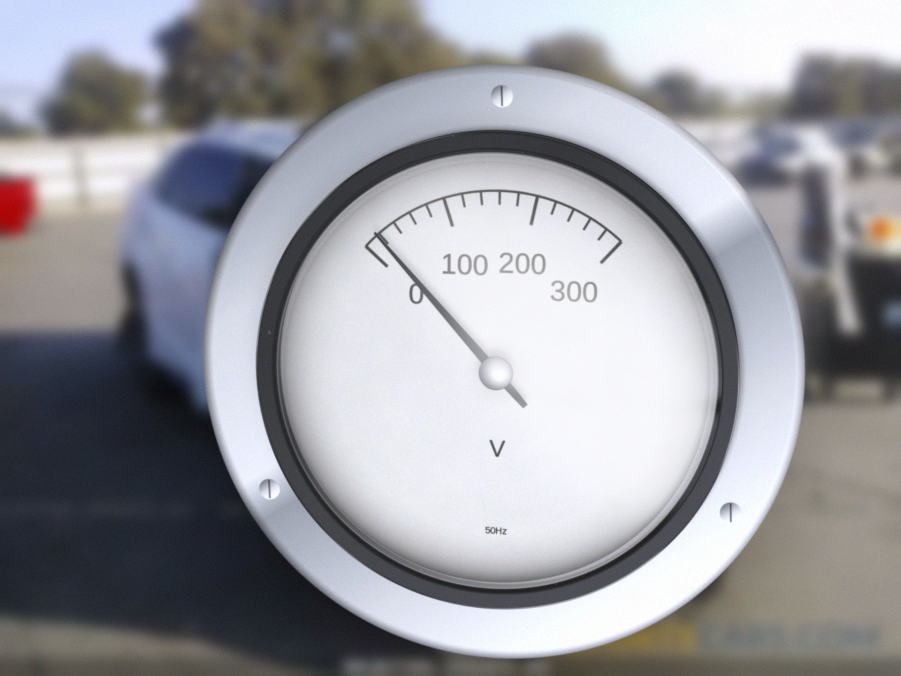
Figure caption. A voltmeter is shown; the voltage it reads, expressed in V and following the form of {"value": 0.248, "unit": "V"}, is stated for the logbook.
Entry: {"value": 20, "unit": "V"}
